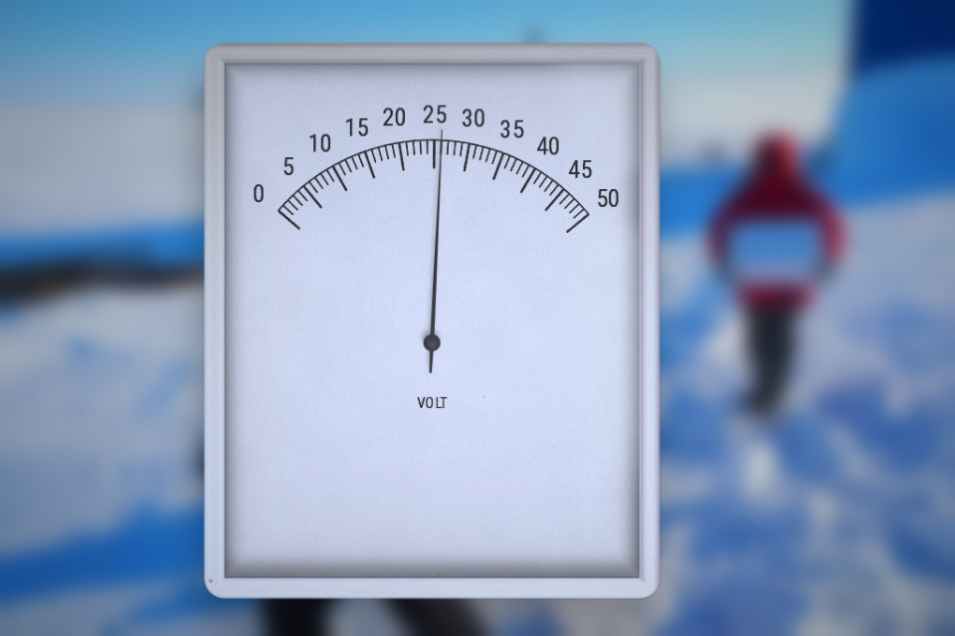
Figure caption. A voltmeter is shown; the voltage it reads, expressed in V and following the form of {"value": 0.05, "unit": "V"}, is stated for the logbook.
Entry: {"value": 26, "unit": "V"}
